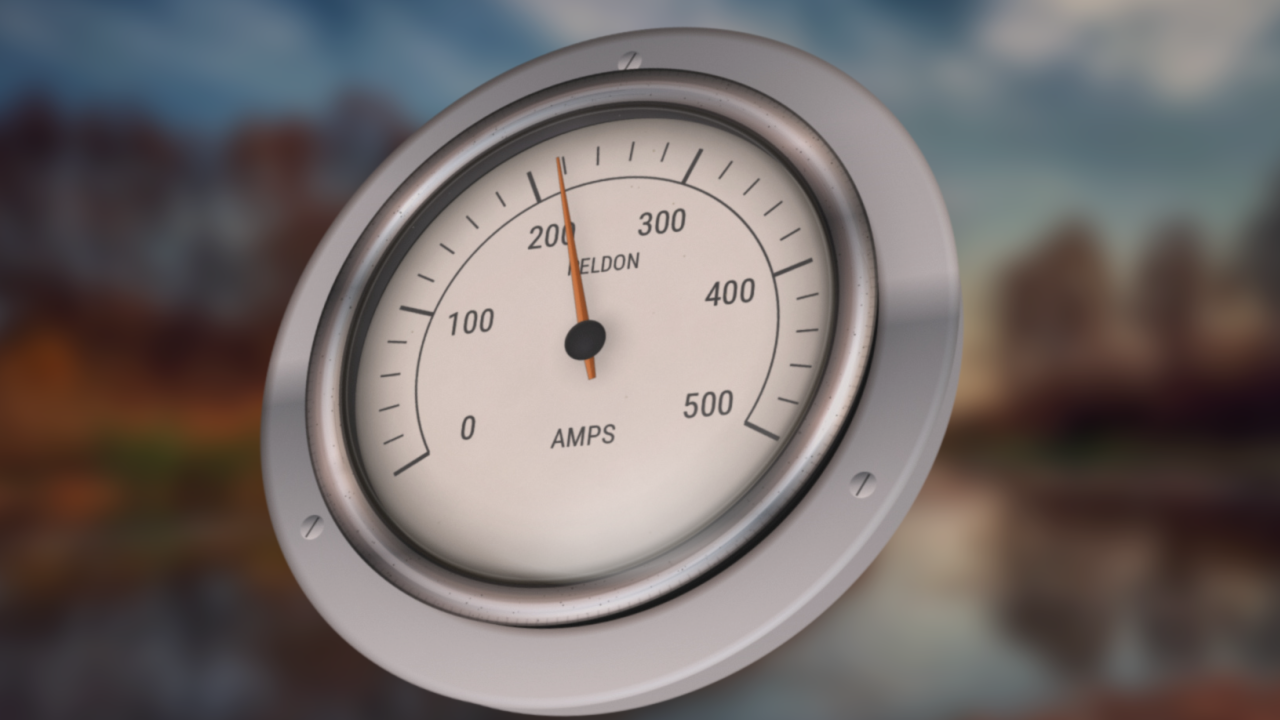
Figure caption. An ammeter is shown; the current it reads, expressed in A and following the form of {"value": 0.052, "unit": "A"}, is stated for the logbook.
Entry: {"value": 220, "unit": "A"}
